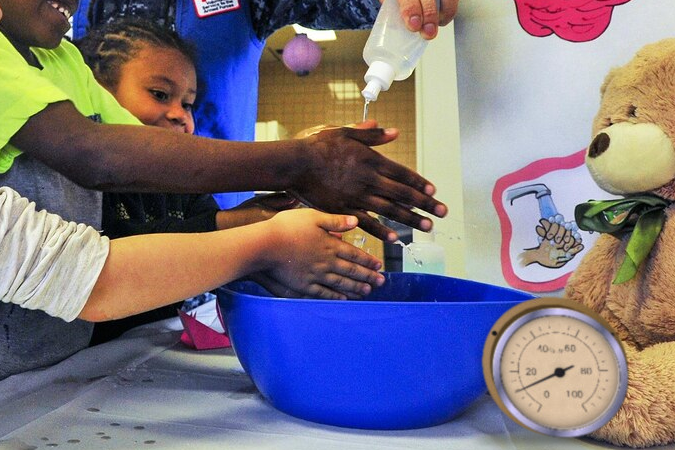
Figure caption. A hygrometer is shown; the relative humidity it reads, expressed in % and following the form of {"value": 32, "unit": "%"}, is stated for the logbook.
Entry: {"value": 12, "unit": "%"}
